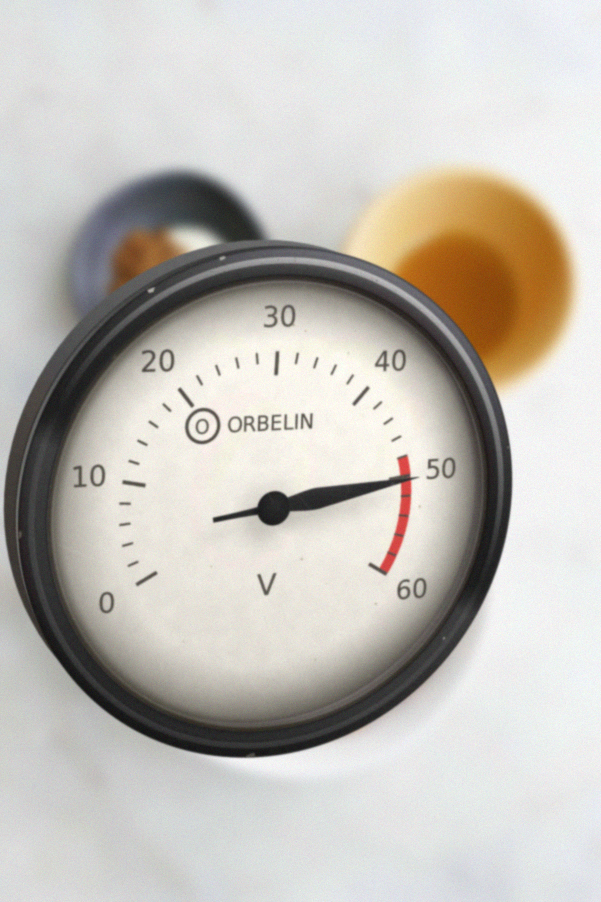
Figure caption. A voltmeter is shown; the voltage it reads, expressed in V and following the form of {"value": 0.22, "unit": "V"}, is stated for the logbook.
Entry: {"value": 50, "unit": "V"}
